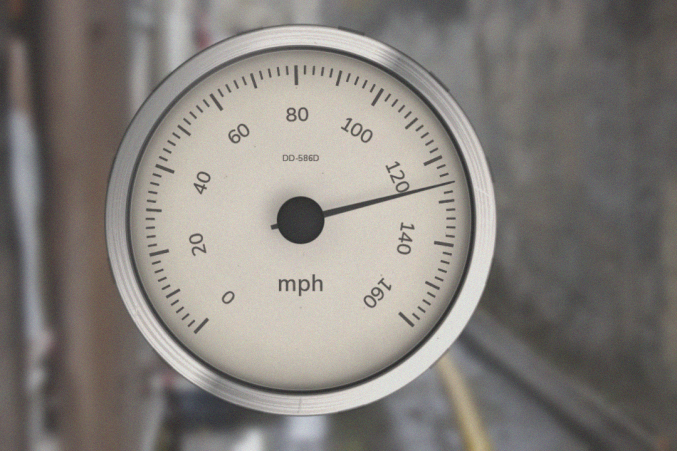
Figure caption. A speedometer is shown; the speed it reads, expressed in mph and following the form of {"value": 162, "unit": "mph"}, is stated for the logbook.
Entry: {"value": 126, "unit": "mph"}
